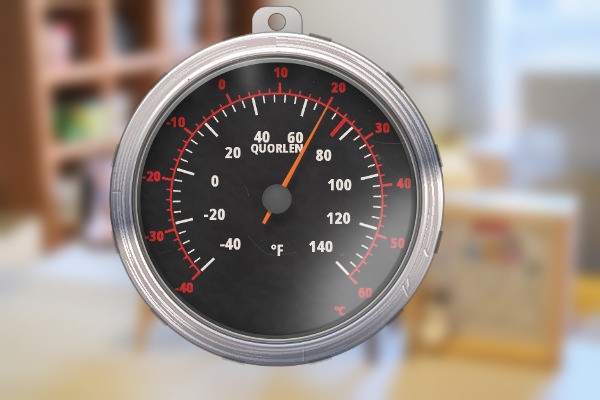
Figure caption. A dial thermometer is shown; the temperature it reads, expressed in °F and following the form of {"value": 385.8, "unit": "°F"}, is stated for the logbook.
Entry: {"value": 68, "unit": "°F"}
